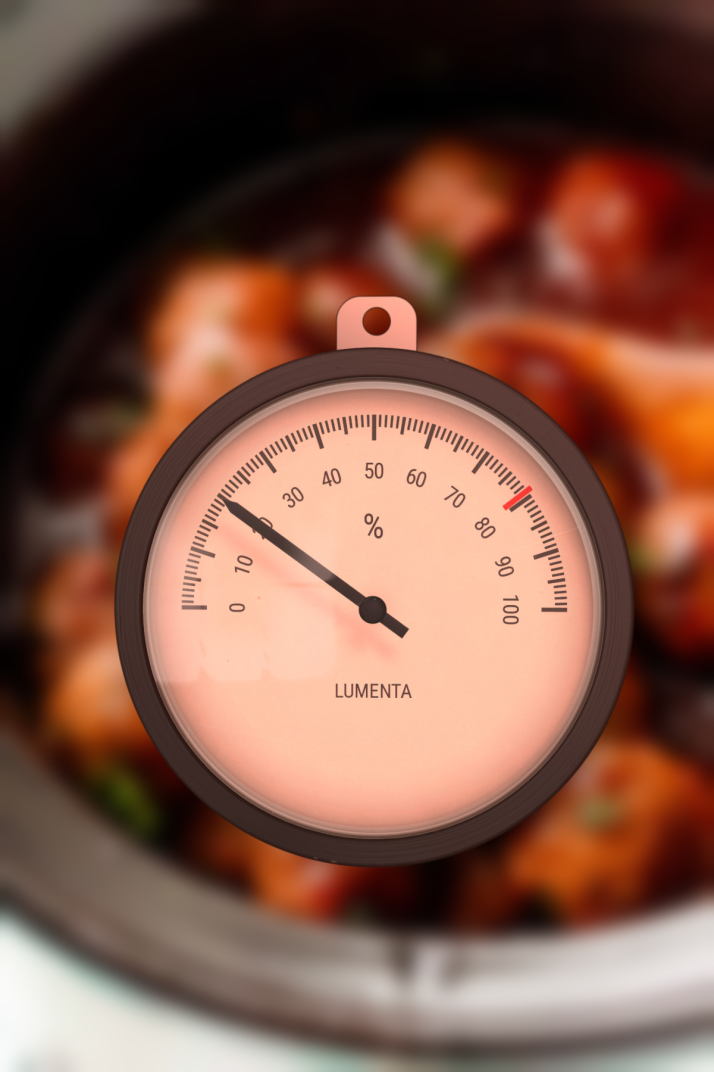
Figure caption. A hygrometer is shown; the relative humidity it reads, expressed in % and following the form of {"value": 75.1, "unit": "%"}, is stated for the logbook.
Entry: {"value": 20, "unit": "%"}
